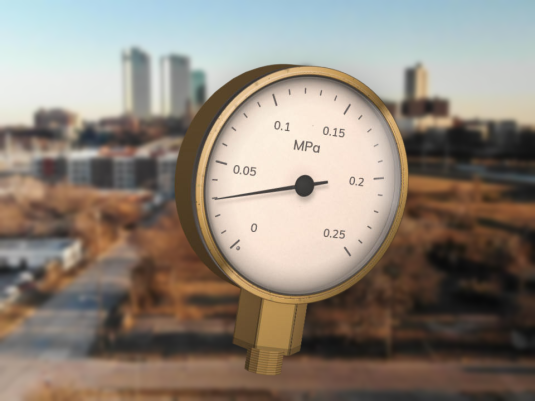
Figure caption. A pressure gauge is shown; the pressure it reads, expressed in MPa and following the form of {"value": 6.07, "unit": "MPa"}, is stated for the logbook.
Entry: {"value": 0.03, "unit": "MPa"}
